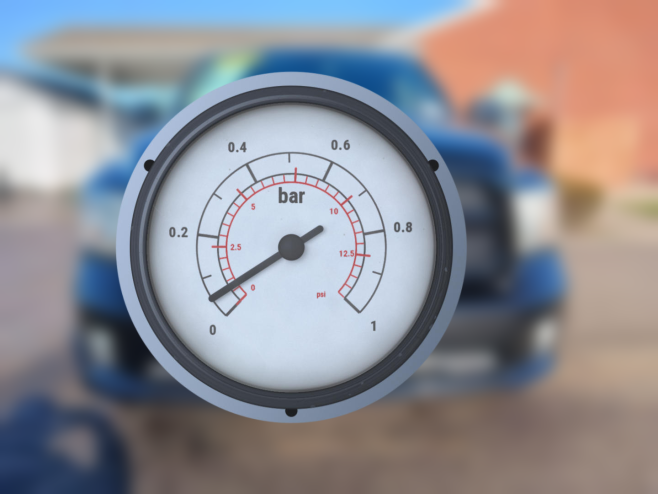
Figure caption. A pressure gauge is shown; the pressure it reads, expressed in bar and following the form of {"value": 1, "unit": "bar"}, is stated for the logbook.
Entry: {"value": 0.05, "unit": "bar"}
